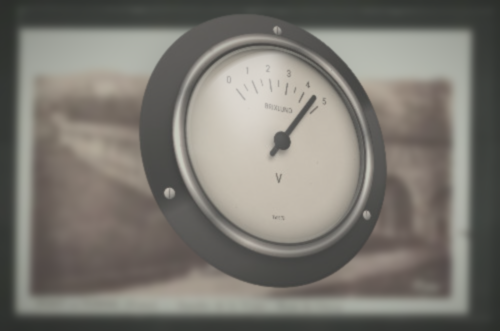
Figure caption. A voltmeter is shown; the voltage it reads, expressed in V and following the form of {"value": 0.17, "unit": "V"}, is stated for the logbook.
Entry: {"value": 4.5, "unit": "V"}
